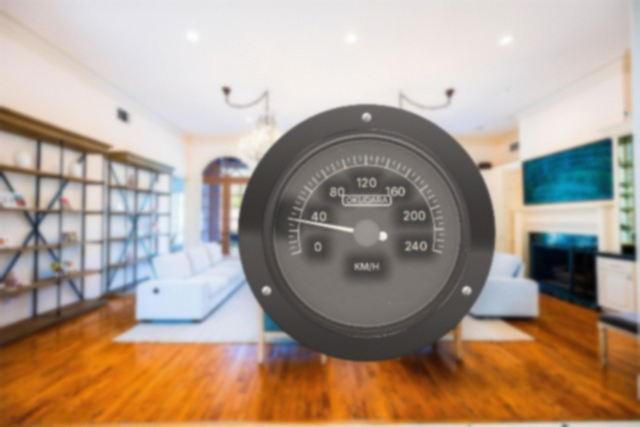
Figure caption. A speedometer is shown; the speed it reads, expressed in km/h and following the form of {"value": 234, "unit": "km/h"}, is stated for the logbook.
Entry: {"value": 30, "unit": "km/h"}
